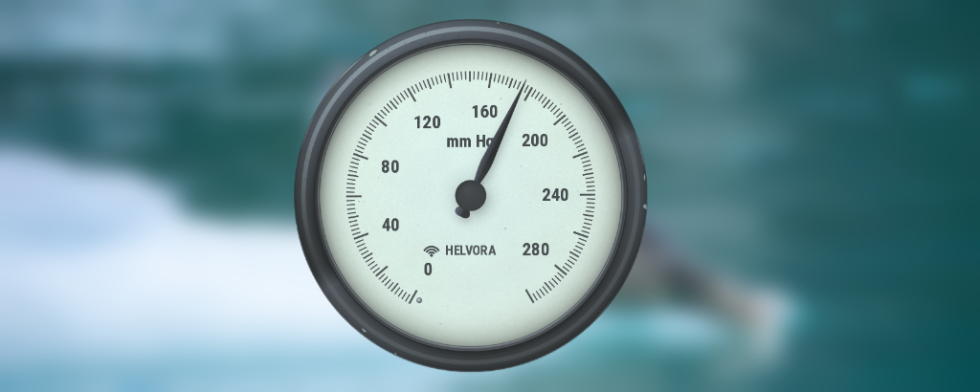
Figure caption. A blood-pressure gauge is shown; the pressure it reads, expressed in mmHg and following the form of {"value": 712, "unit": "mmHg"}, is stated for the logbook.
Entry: {"value": 176, "unit": "mmHg"}
